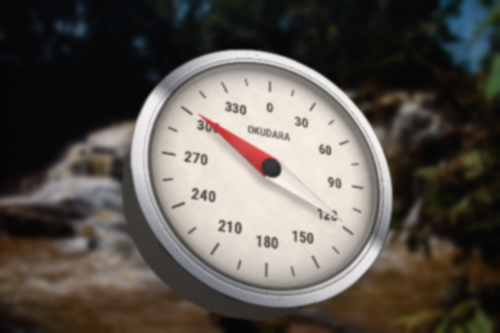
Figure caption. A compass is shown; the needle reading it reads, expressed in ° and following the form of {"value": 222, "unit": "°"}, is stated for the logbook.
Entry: {"value": 300, "unit": "°"}
